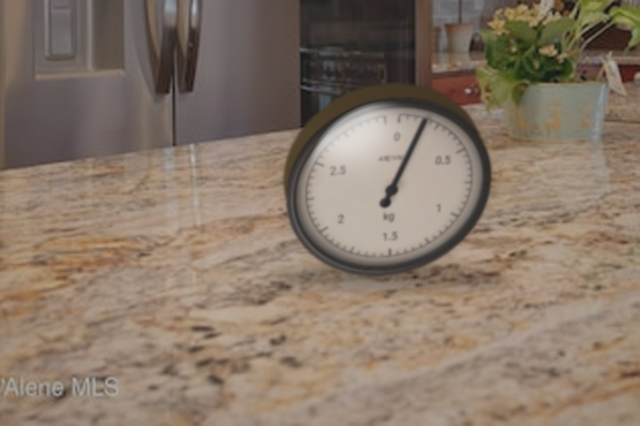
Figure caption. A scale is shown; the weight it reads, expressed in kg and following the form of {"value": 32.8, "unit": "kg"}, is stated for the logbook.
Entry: {"value": 0.15, "unit": "kg"}
